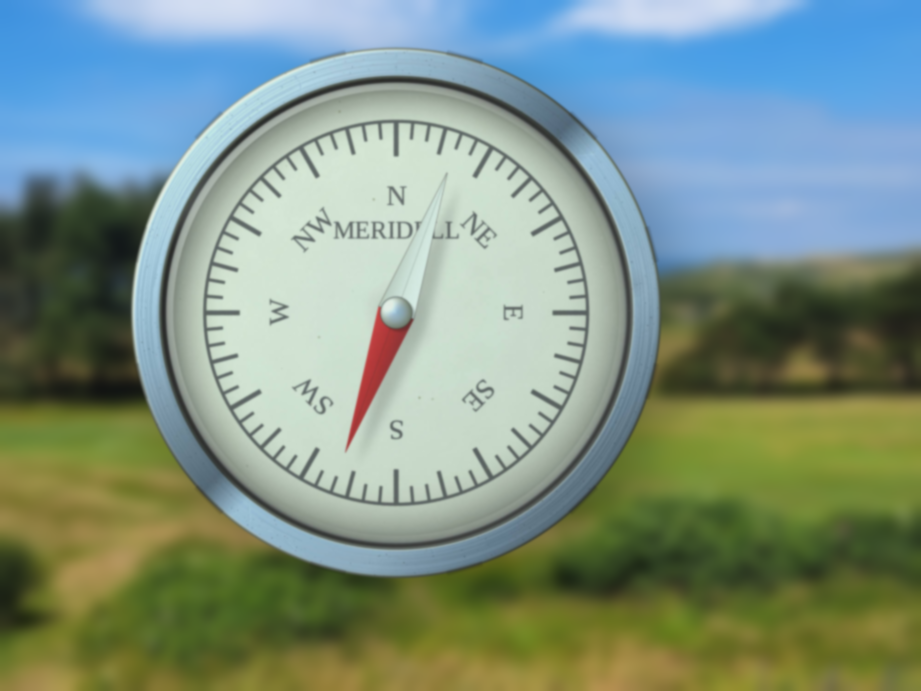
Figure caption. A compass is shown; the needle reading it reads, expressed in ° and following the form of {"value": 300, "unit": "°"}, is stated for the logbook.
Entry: {"value": 200, "unit": "°"}
